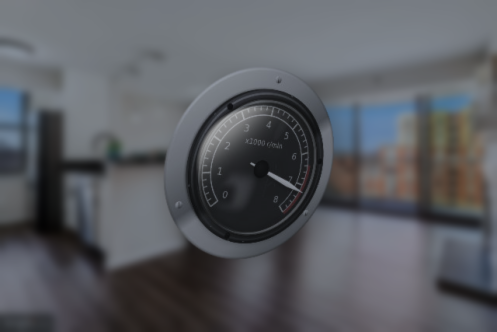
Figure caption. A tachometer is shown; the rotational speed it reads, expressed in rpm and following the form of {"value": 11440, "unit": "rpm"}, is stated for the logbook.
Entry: {"value": 7200, "unit": "rpm"}
